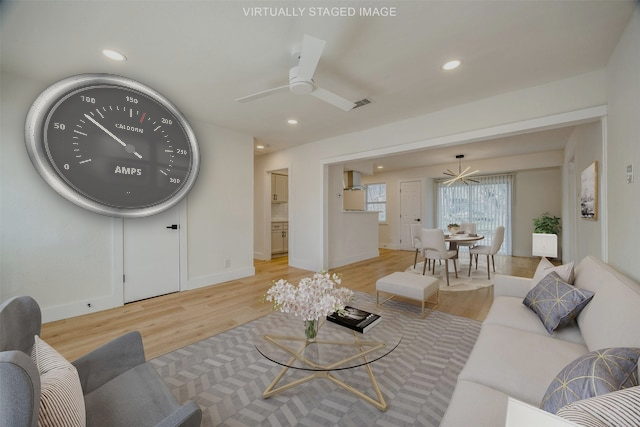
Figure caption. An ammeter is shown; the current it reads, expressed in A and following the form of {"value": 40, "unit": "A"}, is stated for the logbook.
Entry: {"value": 80, "unit": "A"}
